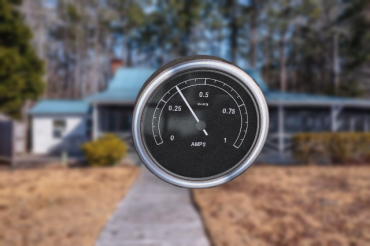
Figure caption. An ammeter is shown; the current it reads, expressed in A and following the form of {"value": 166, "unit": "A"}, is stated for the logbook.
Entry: {"value": 0.35, "unit": "A"}
